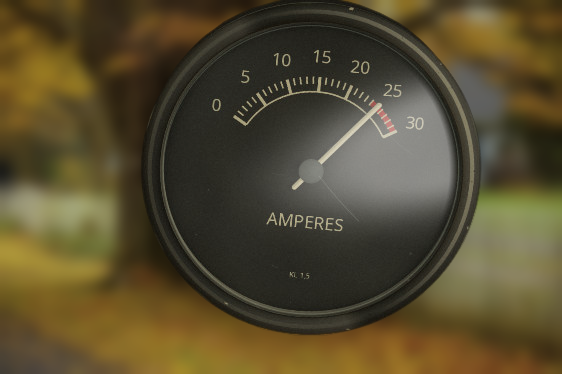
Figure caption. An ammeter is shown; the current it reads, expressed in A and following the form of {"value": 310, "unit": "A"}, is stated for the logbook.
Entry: {"value": 25, "unit": "A"}
